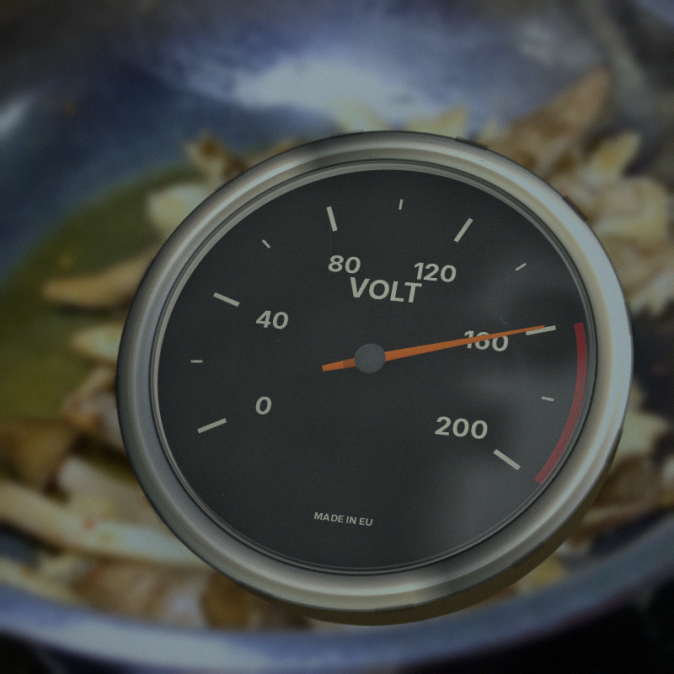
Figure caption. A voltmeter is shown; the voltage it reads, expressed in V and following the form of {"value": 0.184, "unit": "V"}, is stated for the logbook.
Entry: {"value": 160, "unit": "V"}
